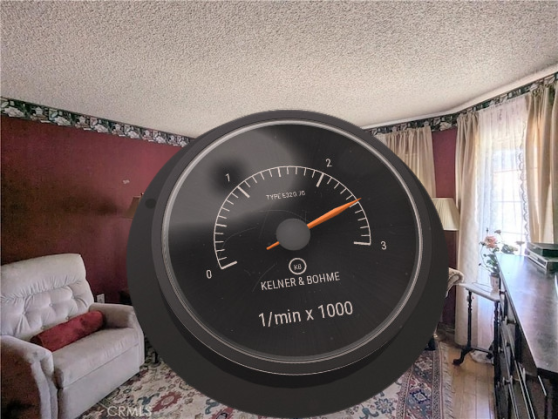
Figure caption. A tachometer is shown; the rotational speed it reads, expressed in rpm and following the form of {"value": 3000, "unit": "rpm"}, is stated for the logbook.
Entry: {"value": 2500, "unit": "rpm"}
